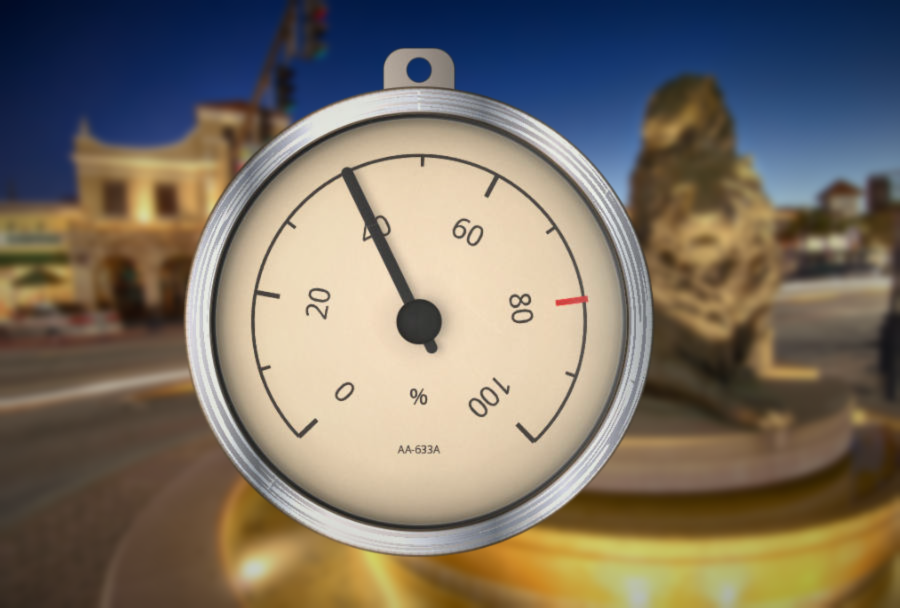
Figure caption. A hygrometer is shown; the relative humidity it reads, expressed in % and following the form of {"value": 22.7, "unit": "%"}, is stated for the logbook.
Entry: {"value": 40, "unit": "%"}
